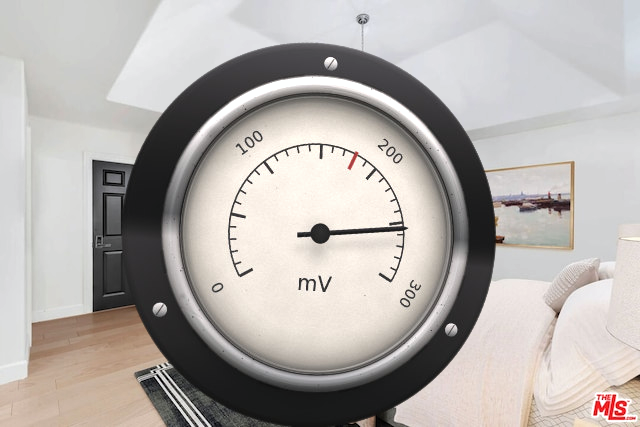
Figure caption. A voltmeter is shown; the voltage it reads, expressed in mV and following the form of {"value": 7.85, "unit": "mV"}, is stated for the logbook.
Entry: {"value": 255, "unit": "mV"}
